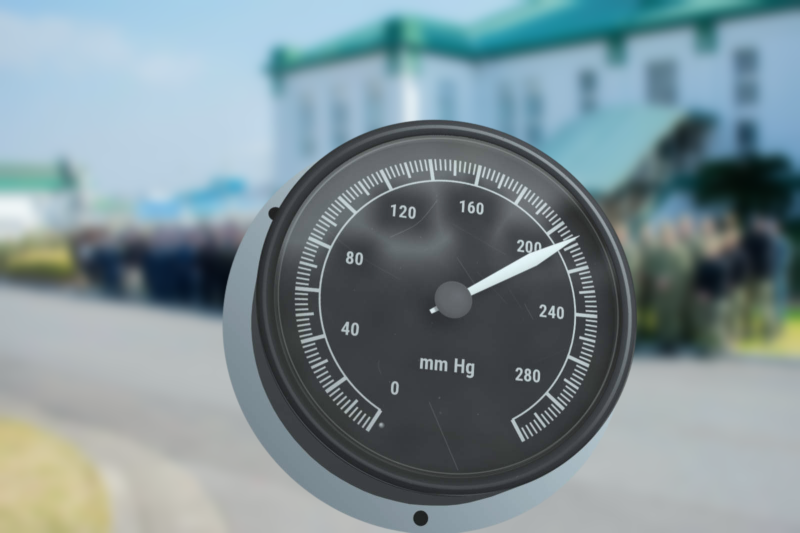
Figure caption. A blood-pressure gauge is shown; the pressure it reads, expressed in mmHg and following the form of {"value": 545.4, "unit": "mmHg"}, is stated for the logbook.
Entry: {"value": 208, "unit": "mmHg"}
